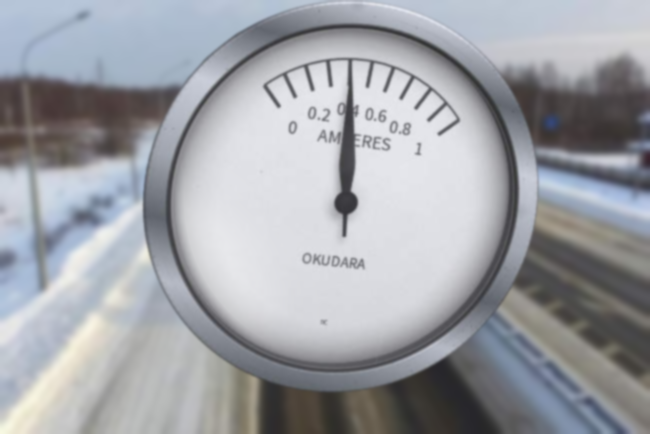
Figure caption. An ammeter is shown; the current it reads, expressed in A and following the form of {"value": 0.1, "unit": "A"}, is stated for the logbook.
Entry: {"value": 0.4, "unit": "A"}
